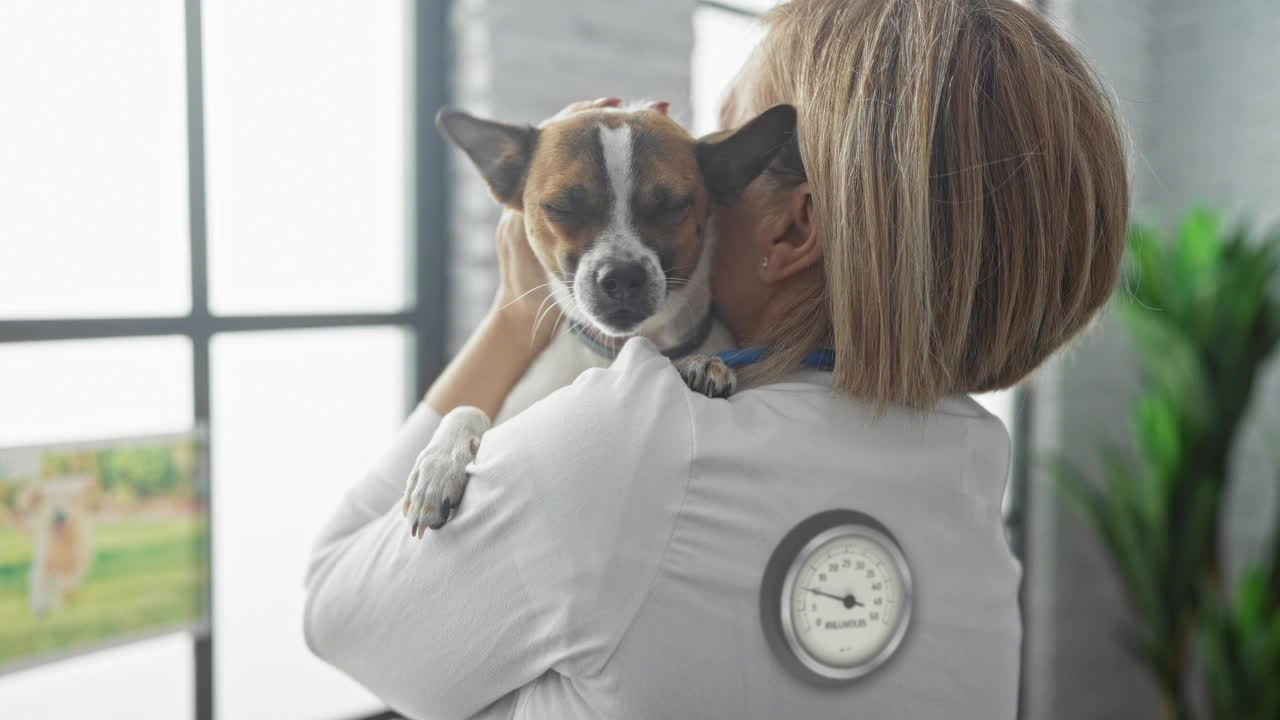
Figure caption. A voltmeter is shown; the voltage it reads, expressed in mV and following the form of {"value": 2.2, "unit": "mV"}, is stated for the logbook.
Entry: {"value": 10, "unit": "mV"}
